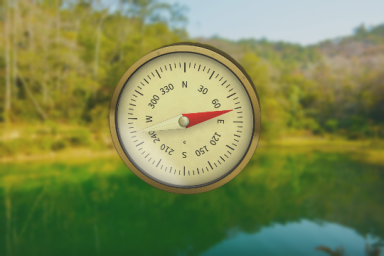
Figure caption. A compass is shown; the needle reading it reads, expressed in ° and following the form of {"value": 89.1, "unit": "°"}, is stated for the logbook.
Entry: {"value": 75, "unit": "°"}
